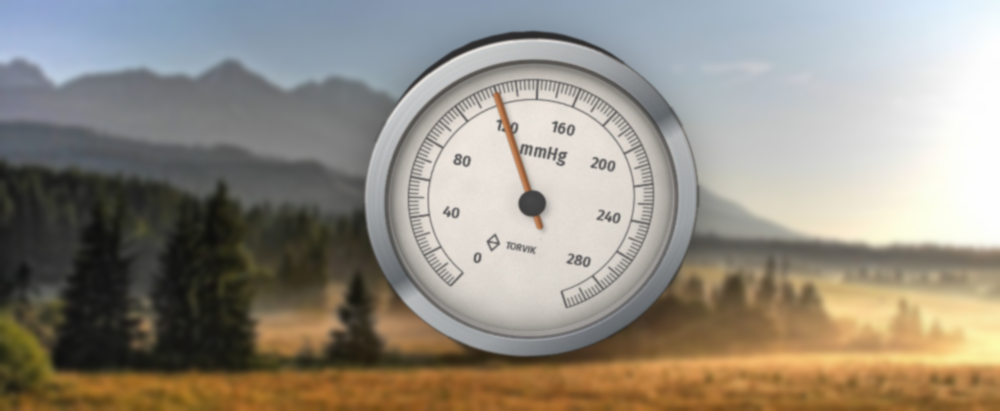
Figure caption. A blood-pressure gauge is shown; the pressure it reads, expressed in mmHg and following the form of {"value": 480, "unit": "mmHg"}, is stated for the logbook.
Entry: {"value": 120, "unit": "mmHg"}
